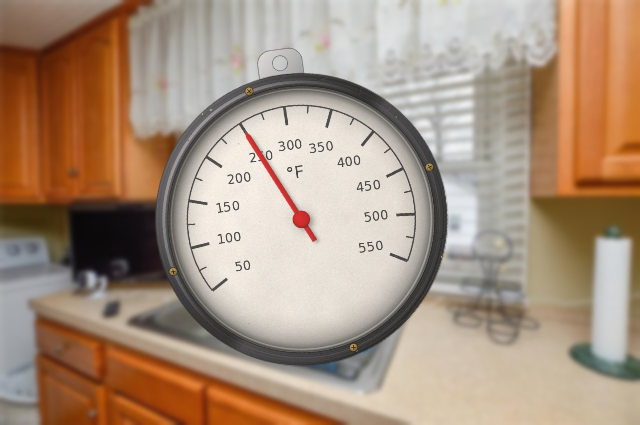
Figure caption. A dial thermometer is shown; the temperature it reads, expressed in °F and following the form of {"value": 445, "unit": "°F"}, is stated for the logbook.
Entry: {"value": 250, "unit": "°F"}
